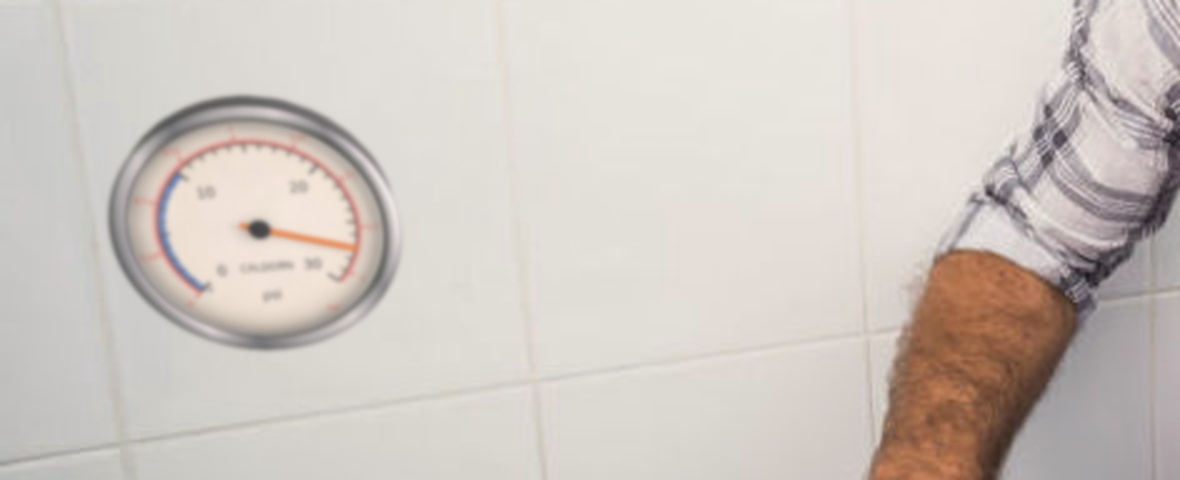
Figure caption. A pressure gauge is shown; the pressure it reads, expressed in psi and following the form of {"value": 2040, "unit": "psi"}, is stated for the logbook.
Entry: {"value": 27, "unit": "psi"}
